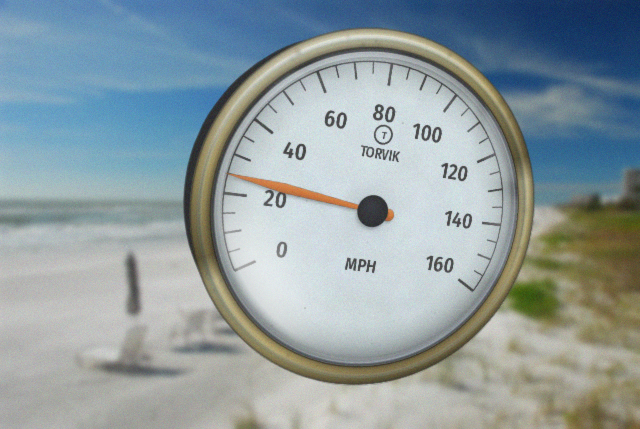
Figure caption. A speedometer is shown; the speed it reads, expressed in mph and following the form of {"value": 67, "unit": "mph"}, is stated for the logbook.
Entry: {"value": 25, "unit": "mph"}
